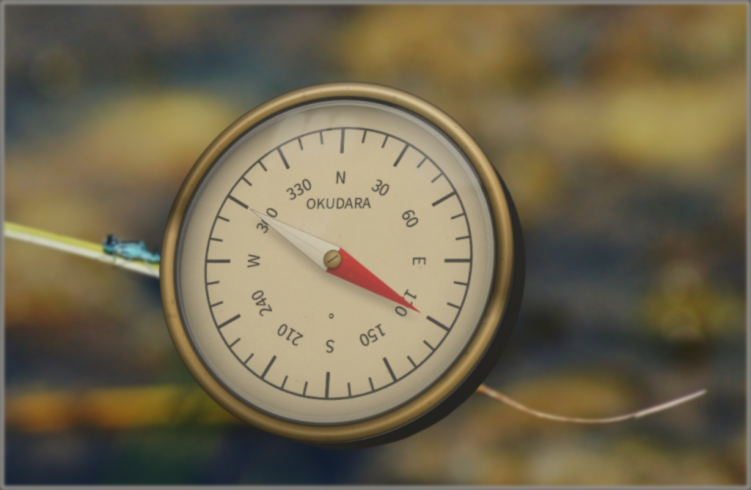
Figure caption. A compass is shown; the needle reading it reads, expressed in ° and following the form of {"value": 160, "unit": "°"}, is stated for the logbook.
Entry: {"value": 120, "unit": "°"}
